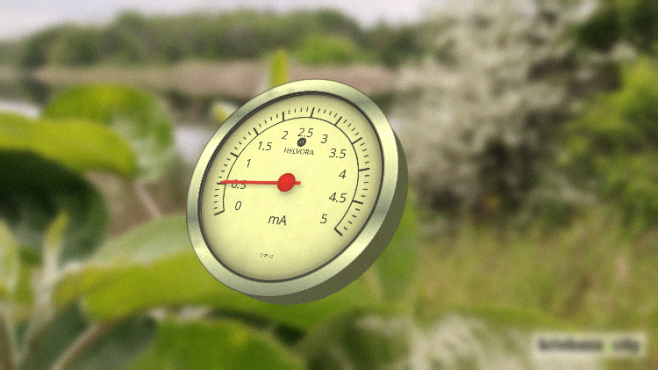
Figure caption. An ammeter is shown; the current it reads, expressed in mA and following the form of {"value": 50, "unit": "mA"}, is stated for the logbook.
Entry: {"value": 0.5, "unit": "mA"}
